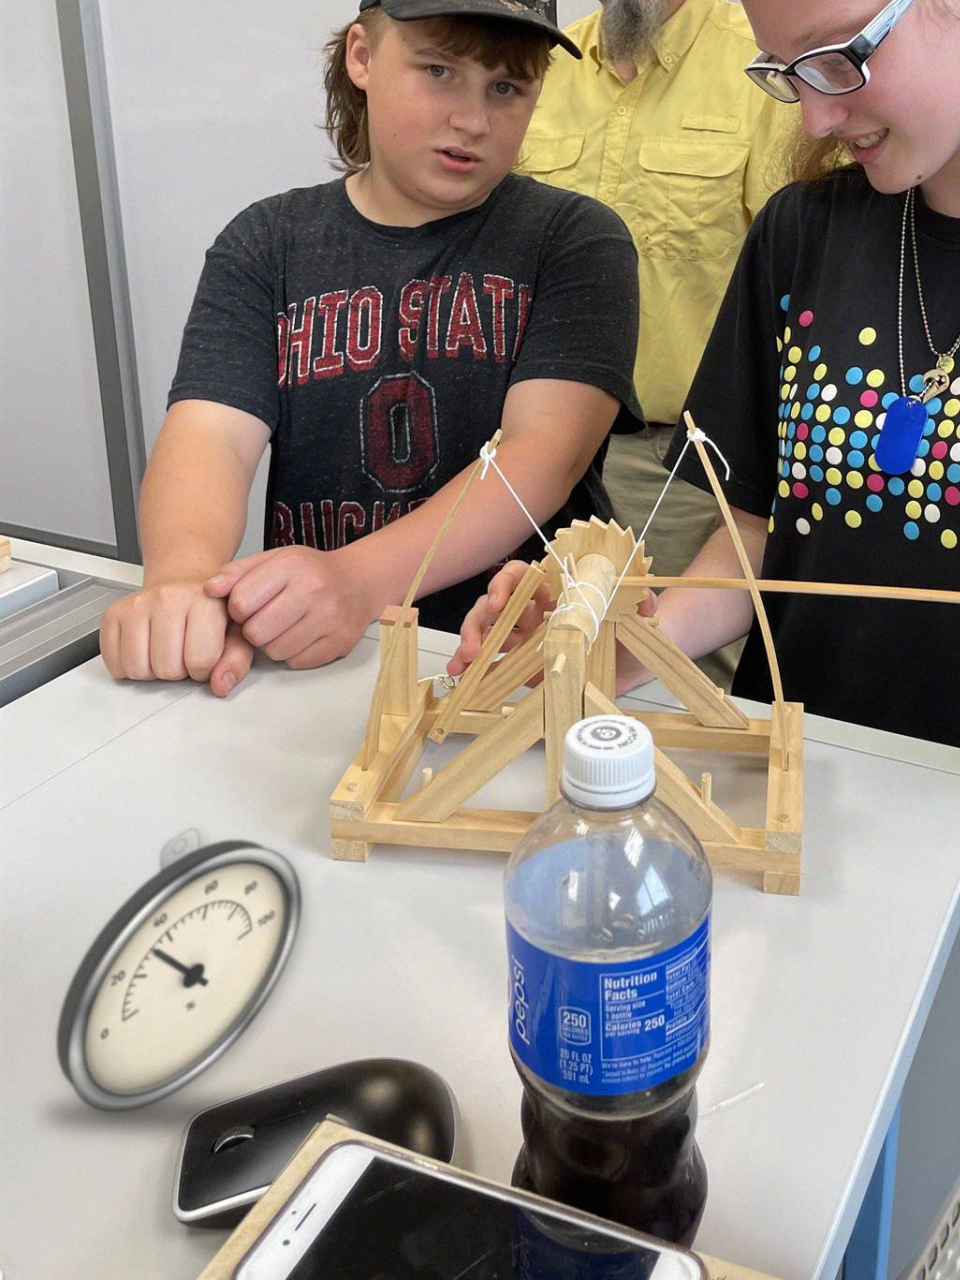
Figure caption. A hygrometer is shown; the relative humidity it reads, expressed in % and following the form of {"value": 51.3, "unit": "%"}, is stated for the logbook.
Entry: {"value": 32, "unit": "%"}
